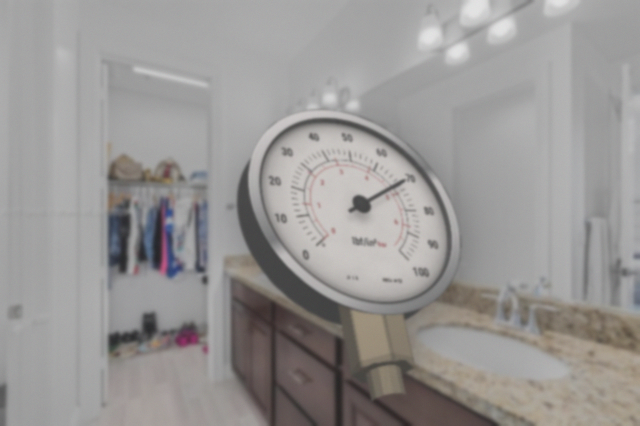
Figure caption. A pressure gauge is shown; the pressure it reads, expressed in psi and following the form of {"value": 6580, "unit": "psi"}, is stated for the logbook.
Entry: {"value": 70, "unit": "psi"}
